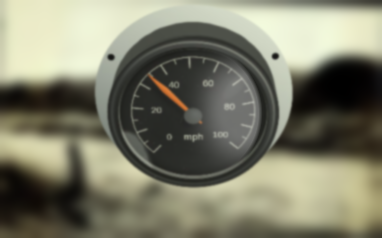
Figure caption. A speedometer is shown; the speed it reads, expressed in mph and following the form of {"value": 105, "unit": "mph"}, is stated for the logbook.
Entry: {"value": 35, "unit": "mph"}
